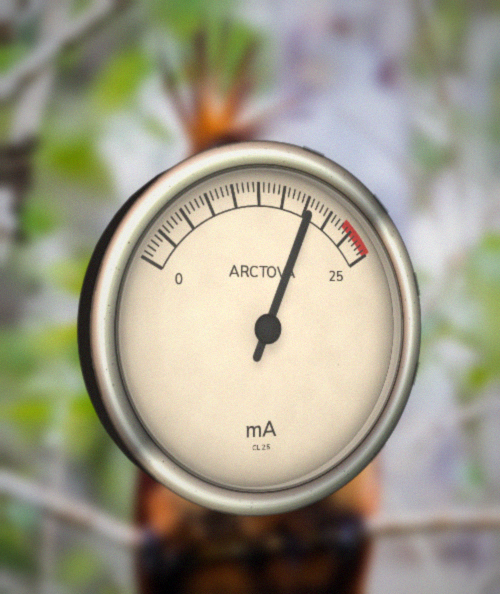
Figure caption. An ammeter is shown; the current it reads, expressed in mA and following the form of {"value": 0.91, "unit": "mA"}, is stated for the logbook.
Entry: {"value": 17.5, "unit": "mA"}
